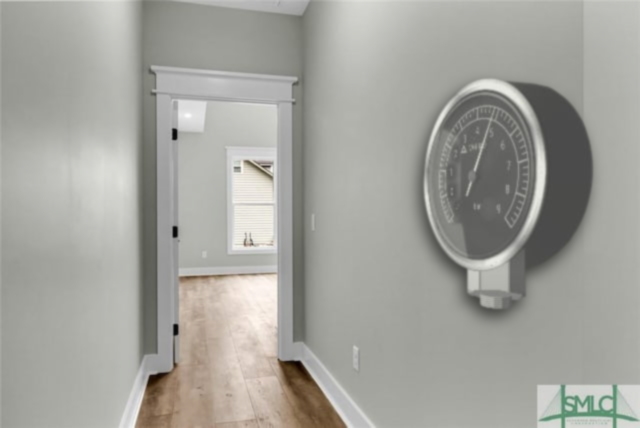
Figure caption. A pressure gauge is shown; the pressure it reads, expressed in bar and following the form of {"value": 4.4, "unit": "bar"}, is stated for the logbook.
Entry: {"value": 5, "unit": "bar"}
